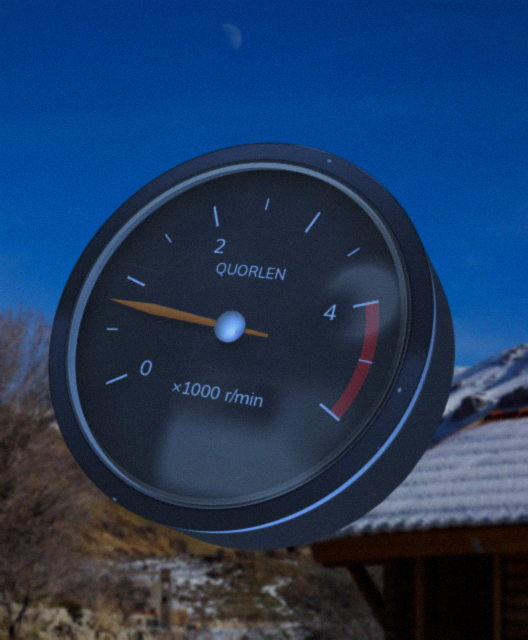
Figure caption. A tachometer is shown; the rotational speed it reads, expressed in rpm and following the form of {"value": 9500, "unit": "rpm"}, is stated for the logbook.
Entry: {"value": 750, "unit": "rpm"}
